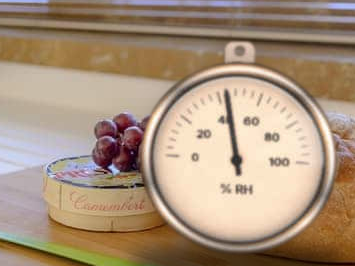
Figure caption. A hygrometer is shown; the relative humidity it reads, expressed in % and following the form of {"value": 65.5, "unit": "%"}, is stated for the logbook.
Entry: {"value": 44, "unit": "%"}
